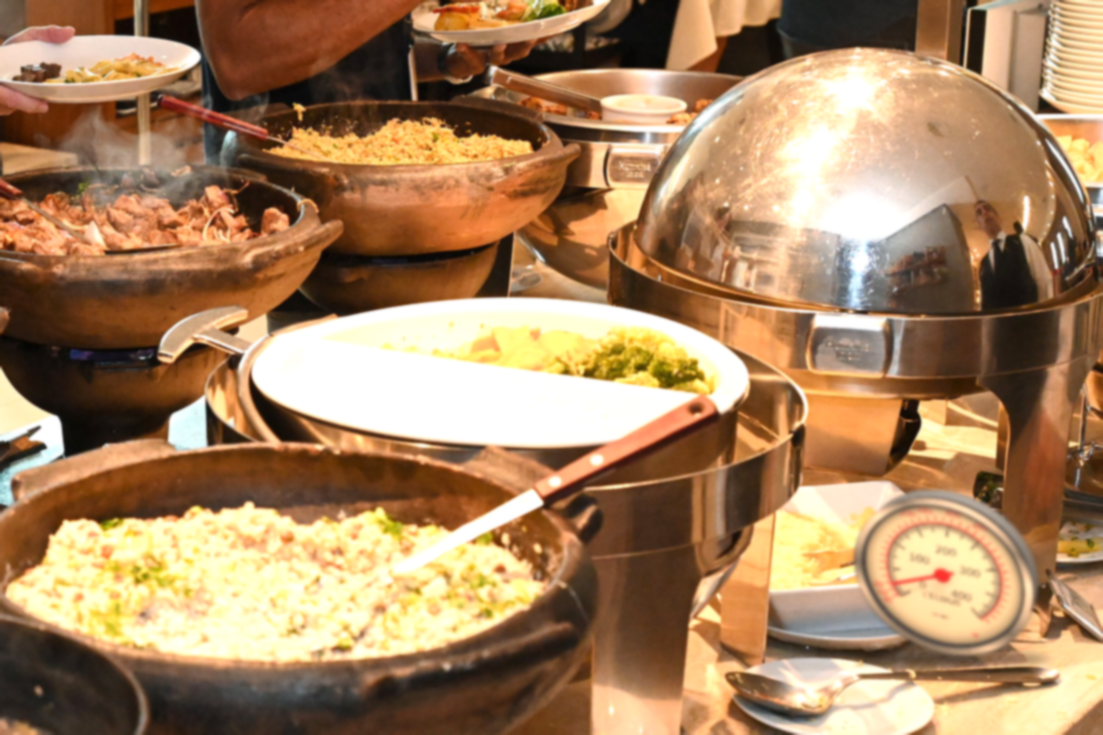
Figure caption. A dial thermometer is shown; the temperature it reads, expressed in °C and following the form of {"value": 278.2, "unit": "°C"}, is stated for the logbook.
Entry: {"value": 25, "unit": "°C"}
